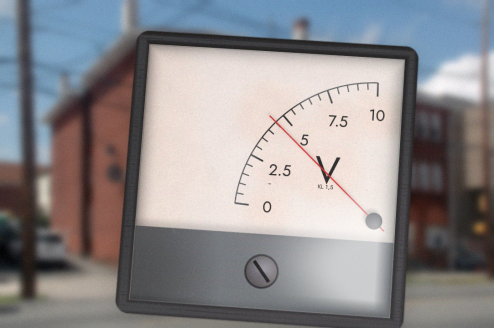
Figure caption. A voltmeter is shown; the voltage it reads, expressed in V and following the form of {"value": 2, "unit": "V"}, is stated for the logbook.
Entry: {"value": 4.5, "unit": "V"}
